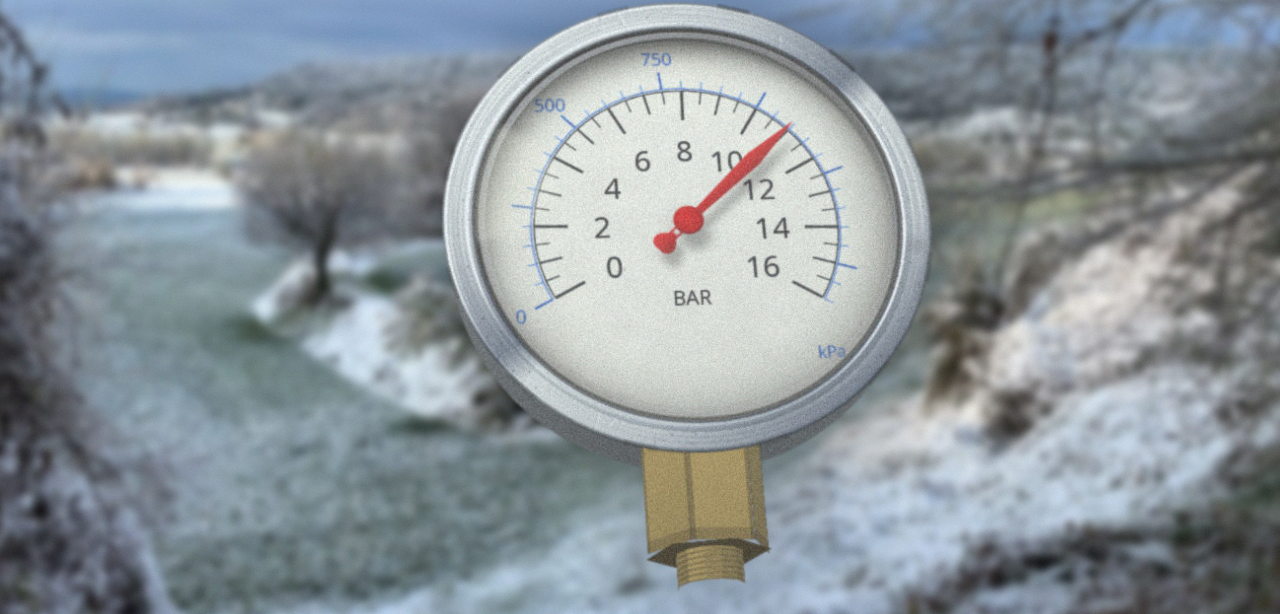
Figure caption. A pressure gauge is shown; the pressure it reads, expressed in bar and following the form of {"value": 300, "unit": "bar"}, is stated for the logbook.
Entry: {"value": 11, "unit": "bar"}
